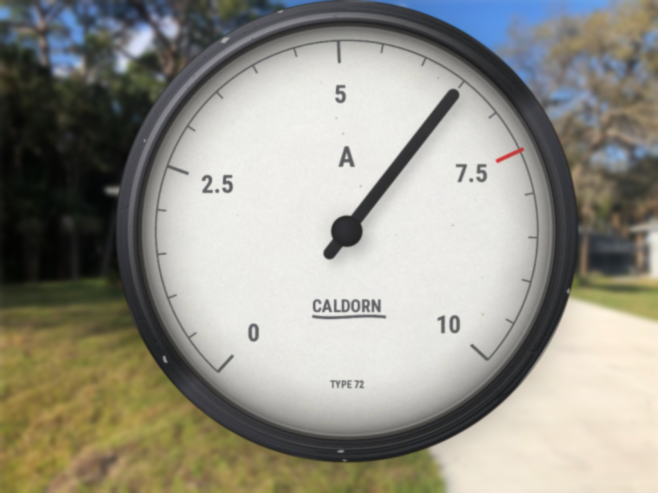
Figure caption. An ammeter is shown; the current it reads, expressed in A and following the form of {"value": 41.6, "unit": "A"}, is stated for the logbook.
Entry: {"value": 6.5, "unit": "A"}
